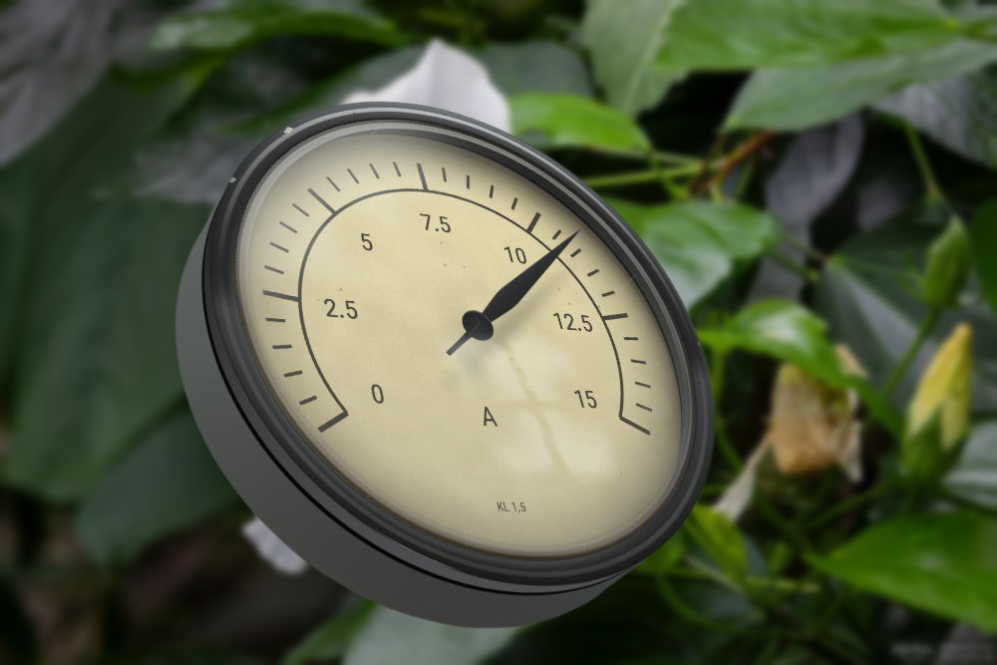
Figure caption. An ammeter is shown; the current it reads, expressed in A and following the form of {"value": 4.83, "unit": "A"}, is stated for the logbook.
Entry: {"value": 10.75, "unit": "A"}
